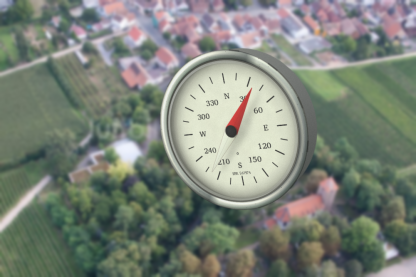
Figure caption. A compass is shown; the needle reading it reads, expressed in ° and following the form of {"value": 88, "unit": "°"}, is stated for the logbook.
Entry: {"value": 37.5, "unit": "°"}
